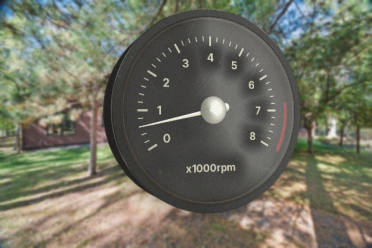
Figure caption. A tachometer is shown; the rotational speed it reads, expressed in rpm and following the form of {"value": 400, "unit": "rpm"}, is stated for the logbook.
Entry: {"value": 600, "unit": "rpm"}
